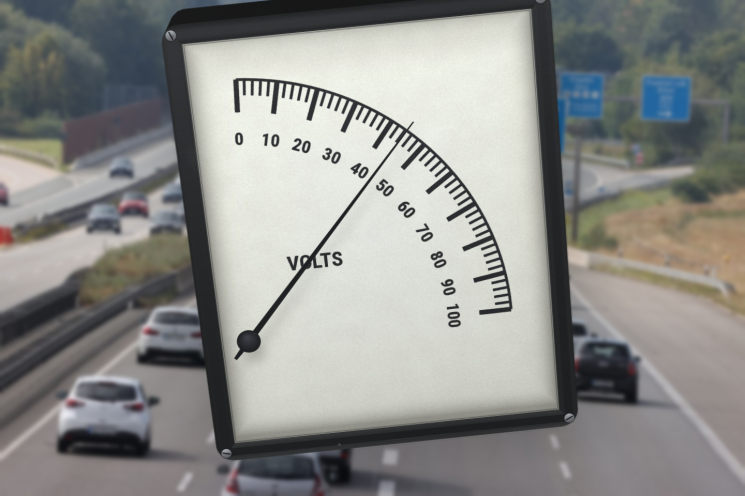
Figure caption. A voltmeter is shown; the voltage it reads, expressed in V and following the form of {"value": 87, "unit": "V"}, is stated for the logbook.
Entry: {"value": 44, "unit": "V"}
